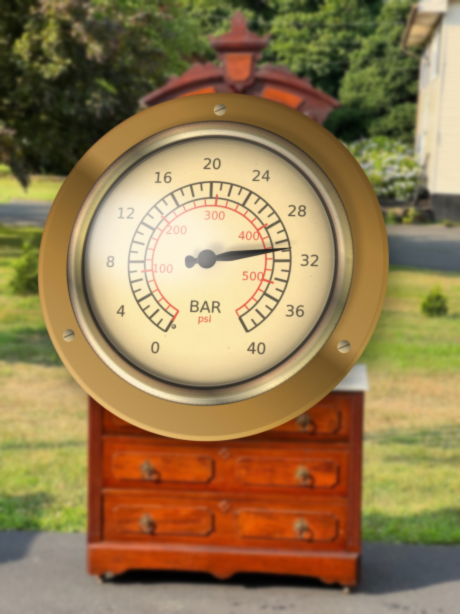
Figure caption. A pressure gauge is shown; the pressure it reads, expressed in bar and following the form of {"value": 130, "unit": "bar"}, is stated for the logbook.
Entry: {"value": 31, "unit": "bar"}
